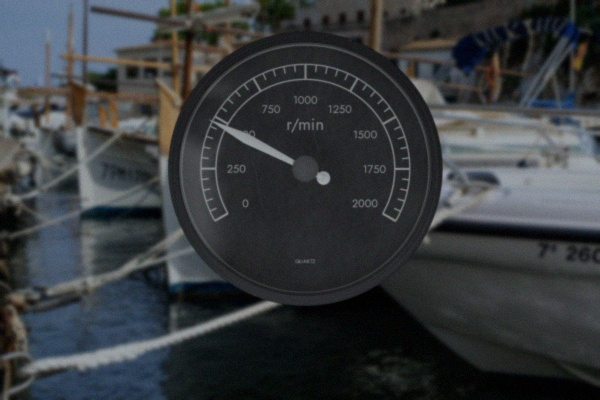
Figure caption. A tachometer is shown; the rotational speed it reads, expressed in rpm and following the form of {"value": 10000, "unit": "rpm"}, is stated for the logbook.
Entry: {"value": 475, "unit": "rpm"}
